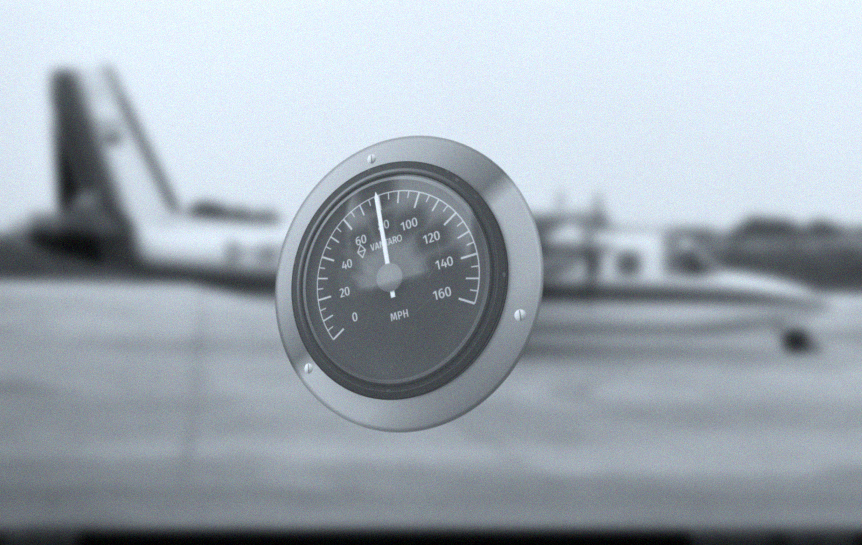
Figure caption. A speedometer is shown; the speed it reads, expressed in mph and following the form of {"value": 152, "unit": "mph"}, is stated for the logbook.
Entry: {"value": 80, "unit": "mph"}
